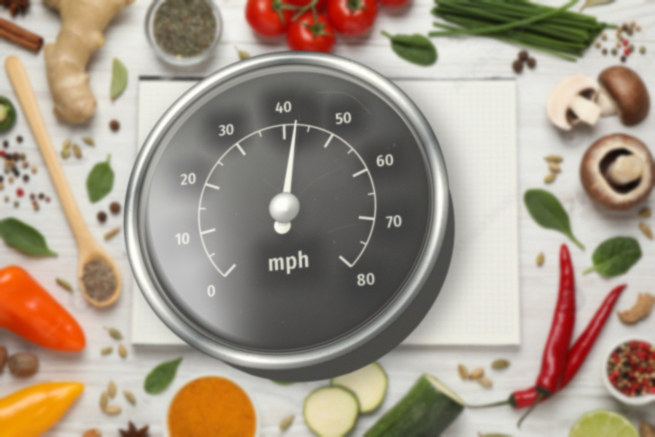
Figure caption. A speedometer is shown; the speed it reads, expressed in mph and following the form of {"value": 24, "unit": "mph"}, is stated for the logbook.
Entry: {"value": 42.5, "unit": "mph"}
